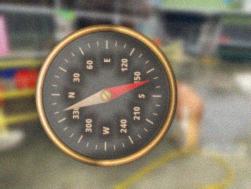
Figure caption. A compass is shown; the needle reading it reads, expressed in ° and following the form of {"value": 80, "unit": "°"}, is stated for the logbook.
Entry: {"value": 160, "unit": "°"}
